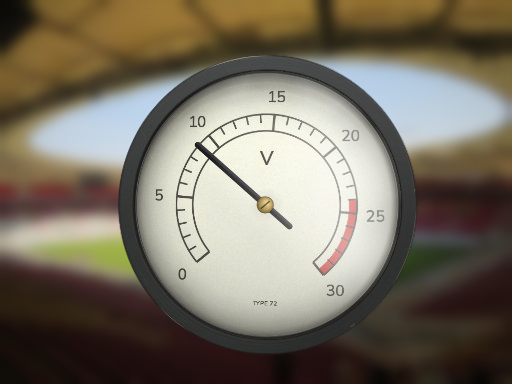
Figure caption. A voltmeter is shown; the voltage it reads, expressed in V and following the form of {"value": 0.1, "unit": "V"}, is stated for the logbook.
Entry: {"value": 9, "unit": "V"}
